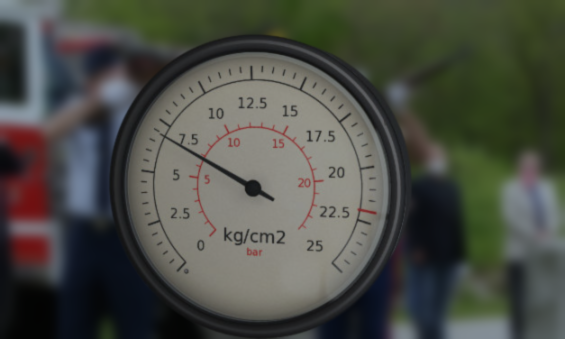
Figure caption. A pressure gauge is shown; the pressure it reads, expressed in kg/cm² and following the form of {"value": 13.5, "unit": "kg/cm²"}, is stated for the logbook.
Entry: {"value": 7, "unit": "kg/cm²"}
